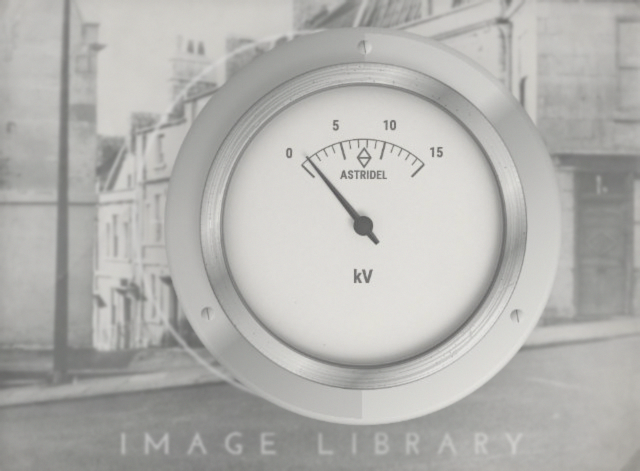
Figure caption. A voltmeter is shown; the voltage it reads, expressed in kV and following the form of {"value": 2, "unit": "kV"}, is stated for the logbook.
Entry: {"value": 1, "unit": "kV"}
